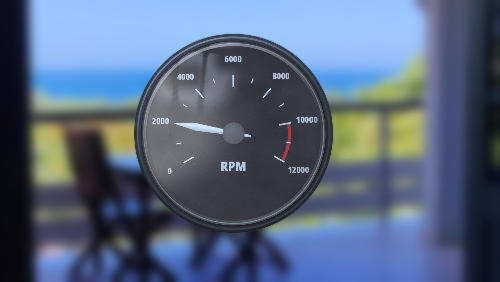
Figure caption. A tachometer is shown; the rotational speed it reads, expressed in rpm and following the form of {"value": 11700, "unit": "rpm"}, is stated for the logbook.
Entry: {"value": 2000, "unit": "rpm"}
